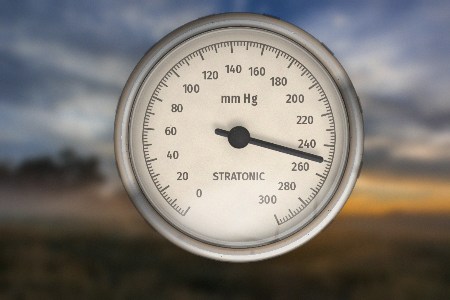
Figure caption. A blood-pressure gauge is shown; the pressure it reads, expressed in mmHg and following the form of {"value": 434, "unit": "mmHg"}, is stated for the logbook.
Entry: {"value": 250, "unit": "mmHg"}
